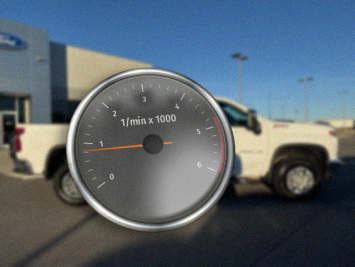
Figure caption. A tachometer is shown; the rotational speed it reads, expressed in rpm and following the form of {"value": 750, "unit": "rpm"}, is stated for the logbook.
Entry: {"value": 800, "unit": "rpm"}
